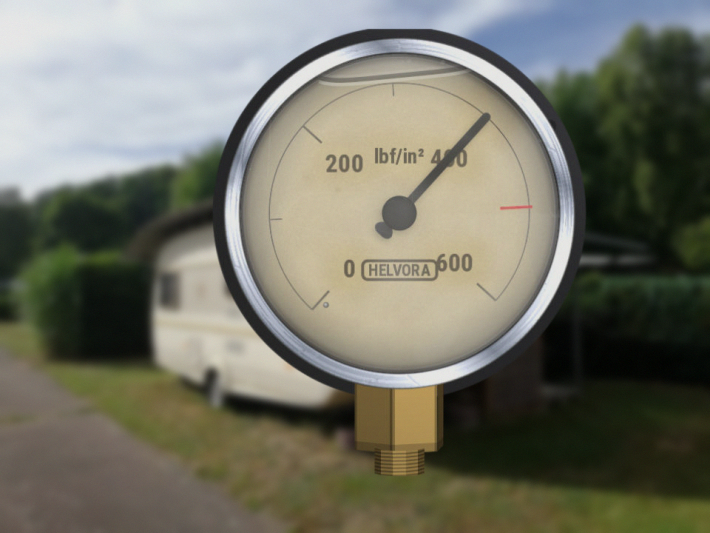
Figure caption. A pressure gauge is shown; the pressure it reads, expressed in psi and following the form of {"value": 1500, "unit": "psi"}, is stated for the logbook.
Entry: {"value": 400, "unit": "psi"}
